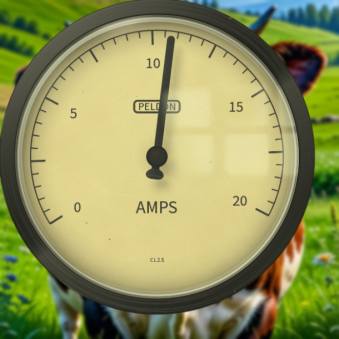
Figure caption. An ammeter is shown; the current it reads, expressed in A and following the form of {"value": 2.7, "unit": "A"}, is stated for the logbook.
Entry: {"value": 10.75, "unit": "A"}
